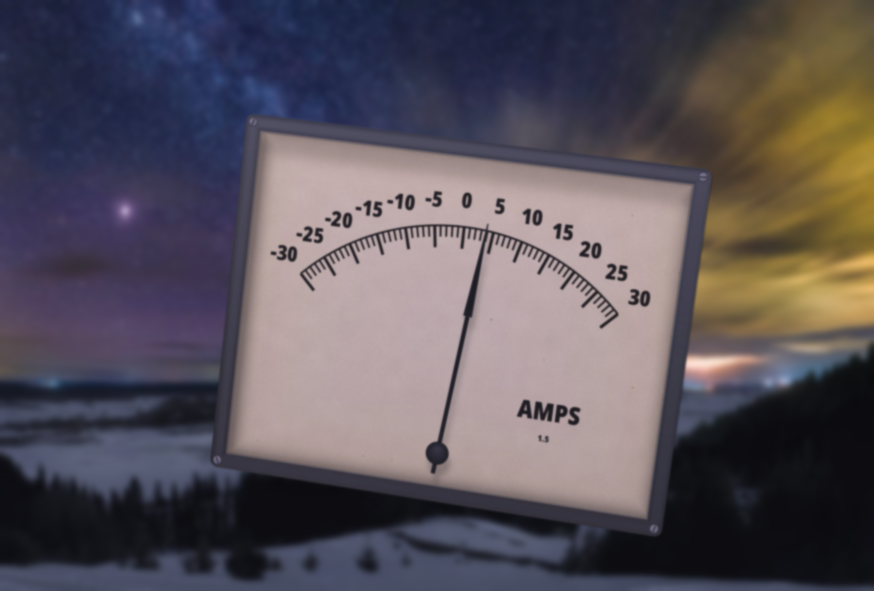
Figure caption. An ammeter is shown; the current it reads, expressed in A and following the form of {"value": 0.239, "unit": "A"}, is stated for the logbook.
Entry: {"value": 4, "unit": "A"}
